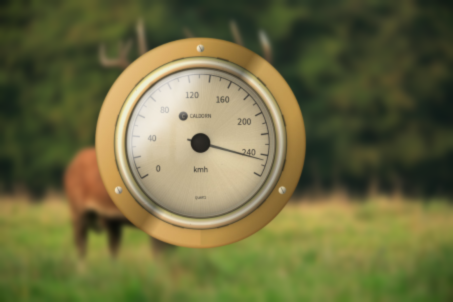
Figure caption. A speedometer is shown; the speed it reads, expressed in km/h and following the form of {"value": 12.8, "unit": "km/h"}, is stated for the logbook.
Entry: {"value": 245, "unit": "km/h"}
